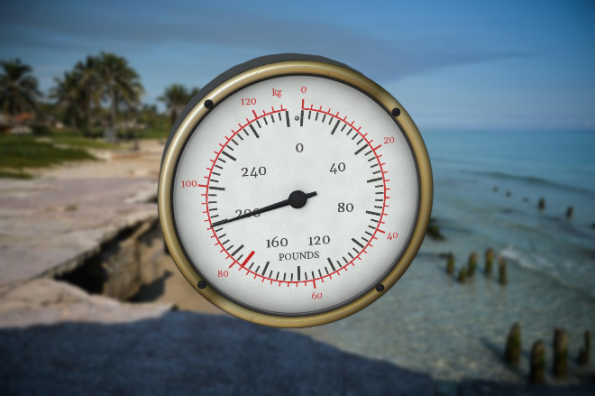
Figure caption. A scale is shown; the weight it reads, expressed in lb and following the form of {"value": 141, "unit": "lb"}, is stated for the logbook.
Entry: {"value": 200, "unit": "lb"}
